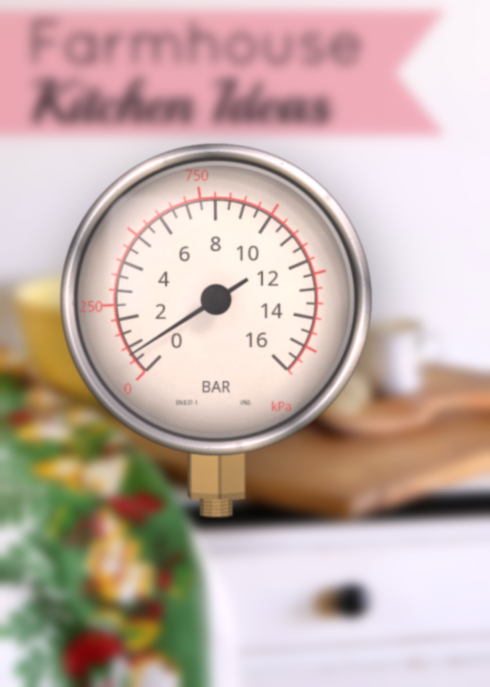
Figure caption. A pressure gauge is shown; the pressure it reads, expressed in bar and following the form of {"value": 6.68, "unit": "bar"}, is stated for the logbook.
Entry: {"value": 0.75, "unit": "bar"}
